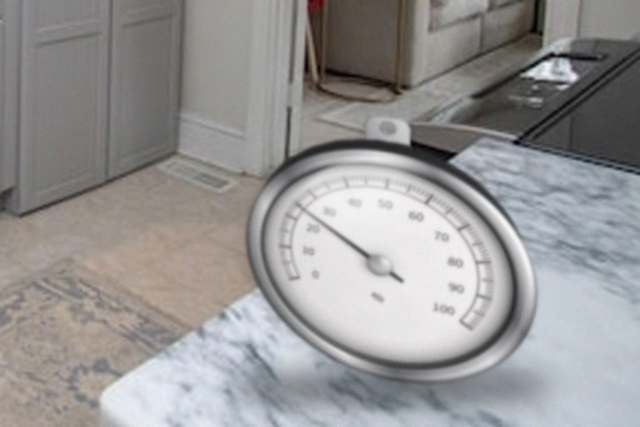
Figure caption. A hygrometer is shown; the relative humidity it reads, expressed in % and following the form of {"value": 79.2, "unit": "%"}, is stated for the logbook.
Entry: {"value": 25, "unit": "%"}
